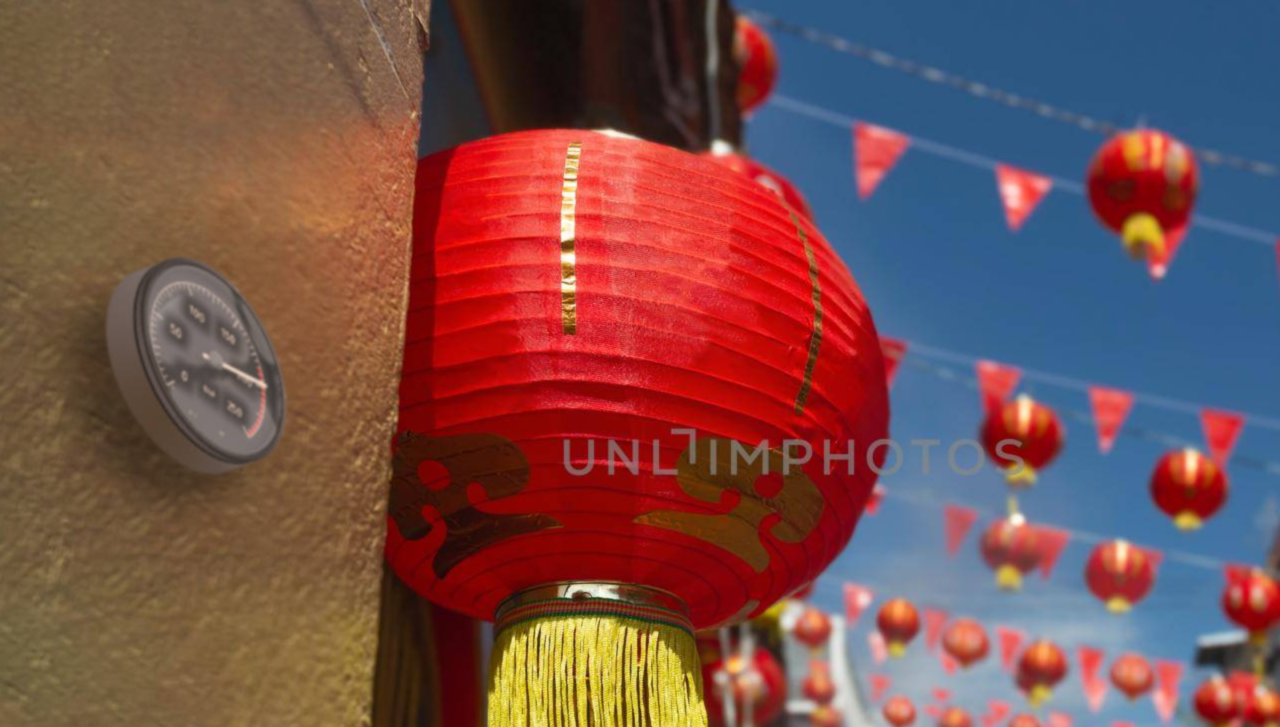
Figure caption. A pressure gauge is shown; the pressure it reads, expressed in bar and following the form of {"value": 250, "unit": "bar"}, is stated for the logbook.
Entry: {"value": 200, "unit": "bar"}
